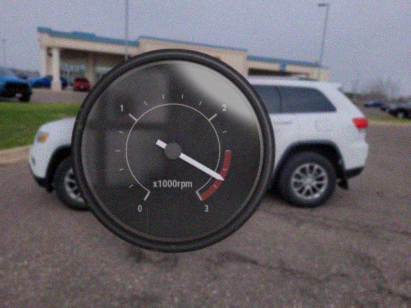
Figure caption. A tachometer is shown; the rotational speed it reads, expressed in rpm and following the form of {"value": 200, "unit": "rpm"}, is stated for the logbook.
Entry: {"value": 2700, "unit": "rpm"}
